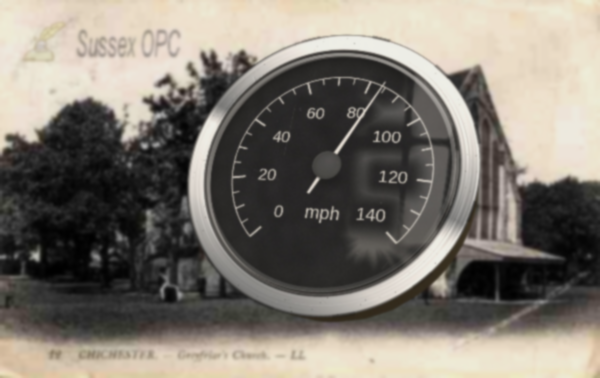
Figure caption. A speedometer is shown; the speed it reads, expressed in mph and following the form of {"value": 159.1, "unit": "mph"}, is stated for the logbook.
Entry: {"value": 85, "unit": "mph"}
